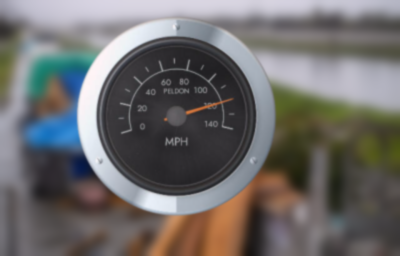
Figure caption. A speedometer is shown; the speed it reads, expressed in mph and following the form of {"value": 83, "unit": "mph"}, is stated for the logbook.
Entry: {"value": 120, "unit": "mph"}
